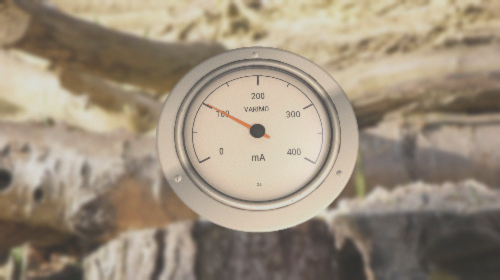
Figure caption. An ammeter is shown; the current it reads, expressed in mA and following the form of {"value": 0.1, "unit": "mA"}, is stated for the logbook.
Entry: {"value": 100, "unit": "mA"}
